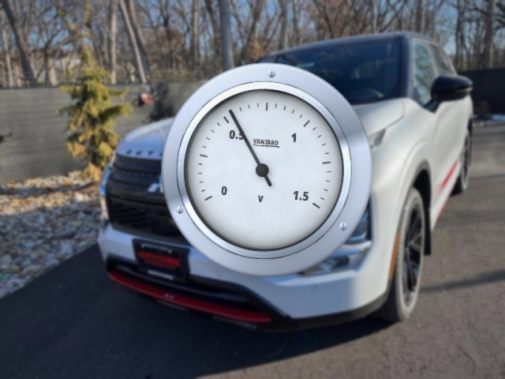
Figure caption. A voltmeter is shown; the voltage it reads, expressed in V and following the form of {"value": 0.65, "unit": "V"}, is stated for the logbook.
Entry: {"value": 0.55, "unit": "V"}
